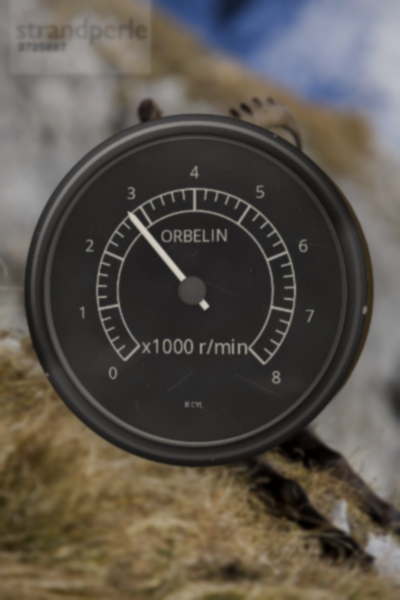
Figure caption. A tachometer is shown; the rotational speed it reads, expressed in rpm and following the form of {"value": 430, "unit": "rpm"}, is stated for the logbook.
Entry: {"value": 2800, "unit": "rpm"}
